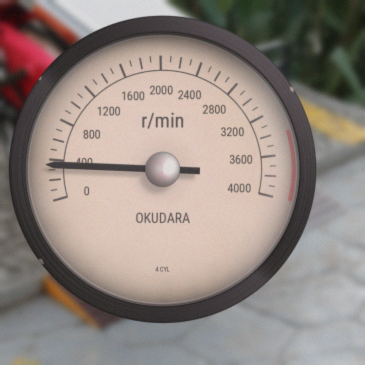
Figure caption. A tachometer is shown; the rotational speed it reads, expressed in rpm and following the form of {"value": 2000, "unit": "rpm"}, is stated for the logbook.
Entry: {"value": 350, "unit": "rpm"}
